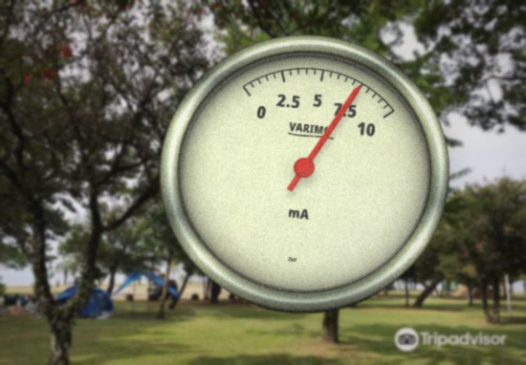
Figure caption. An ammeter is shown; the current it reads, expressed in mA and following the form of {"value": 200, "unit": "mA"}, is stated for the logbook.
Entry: {"value": 7.5, "unit": "mA"}
